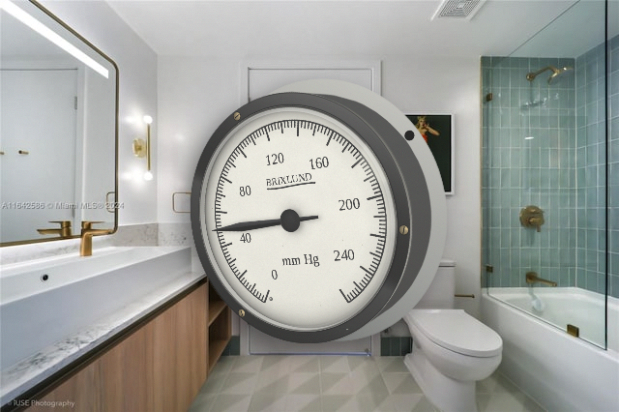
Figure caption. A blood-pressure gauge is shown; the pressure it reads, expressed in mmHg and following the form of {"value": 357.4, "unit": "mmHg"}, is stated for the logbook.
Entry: {"value": 50, "unit": "mmHg"}
